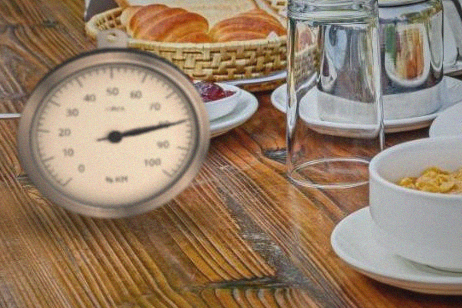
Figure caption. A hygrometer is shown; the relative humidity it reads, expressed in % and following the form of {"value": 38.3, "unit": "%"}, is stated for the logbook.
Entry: {"value": 80, "unit": "%"}
